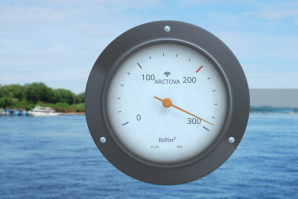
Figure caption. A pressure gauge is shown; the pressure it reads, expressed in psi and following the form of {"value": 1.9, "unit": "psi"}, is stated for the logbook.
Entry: {"value": 290, "unit": "psi"}
